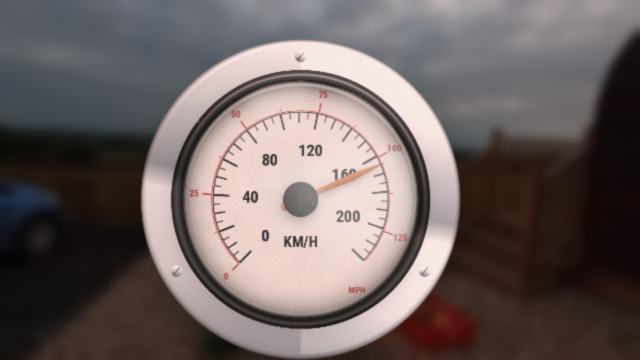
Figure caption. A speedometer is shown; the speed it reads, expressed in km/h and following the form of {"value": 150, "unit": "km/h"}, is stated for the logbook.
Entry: {"value": 165, "unit": "km/h"}
